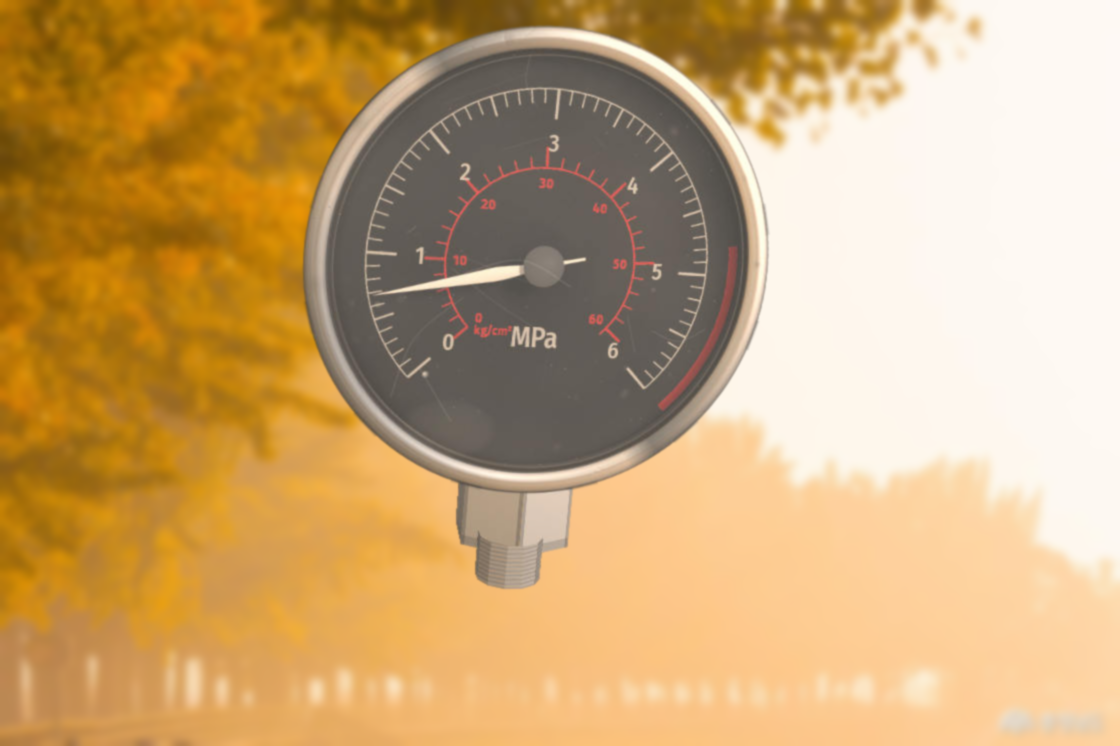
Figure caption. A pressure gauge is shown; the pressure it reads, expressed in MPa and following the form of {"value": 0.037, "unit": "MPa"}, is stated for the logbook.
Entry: {"value": 0.7, "unit": "MPa"}
